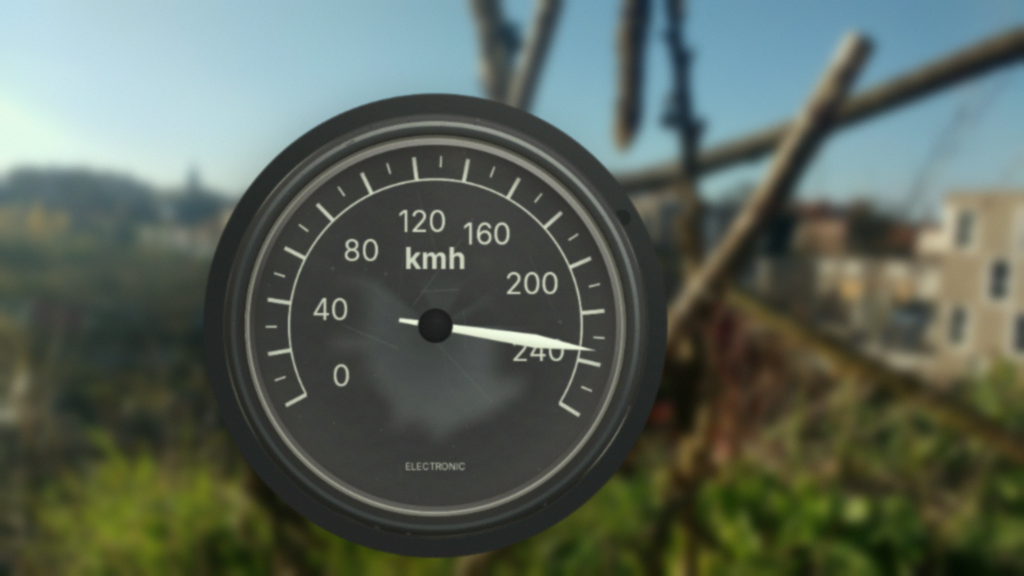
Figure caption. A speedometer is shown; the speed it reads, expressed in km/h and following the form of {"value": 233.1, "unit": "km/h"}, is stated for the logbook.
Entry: {"value": 235, "unit": "km/h"}
